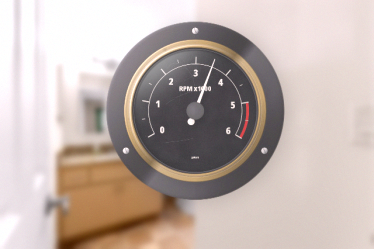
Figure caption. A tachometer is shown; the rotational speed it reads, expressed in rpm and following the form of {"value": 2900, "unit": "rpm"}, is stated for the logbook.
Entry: {"value": 3500, "unit": "rpm"}
